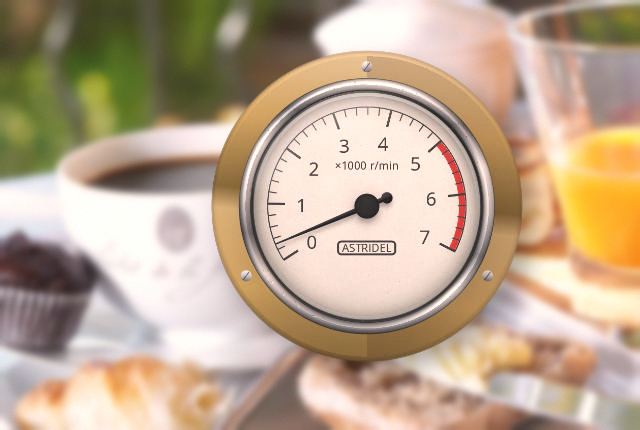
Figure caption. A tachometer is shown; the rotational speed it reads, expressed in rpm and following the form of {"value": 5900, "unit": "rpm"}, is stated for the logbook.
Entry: {"value": 300, "unit": "rpm"}
